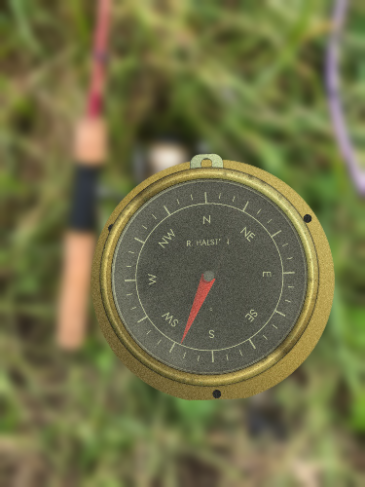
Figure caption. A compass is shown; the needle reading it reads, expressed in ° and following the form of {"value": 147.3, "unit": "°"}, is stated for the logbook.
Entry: {"value": 205, "unit": "°"}
